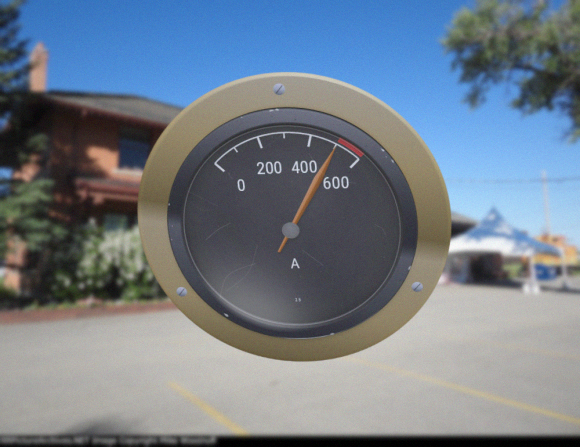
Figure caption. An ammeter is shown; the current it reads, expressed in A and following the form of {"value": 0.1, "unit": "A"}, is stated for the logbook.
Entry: {"value": 500, "unit": "A"}
